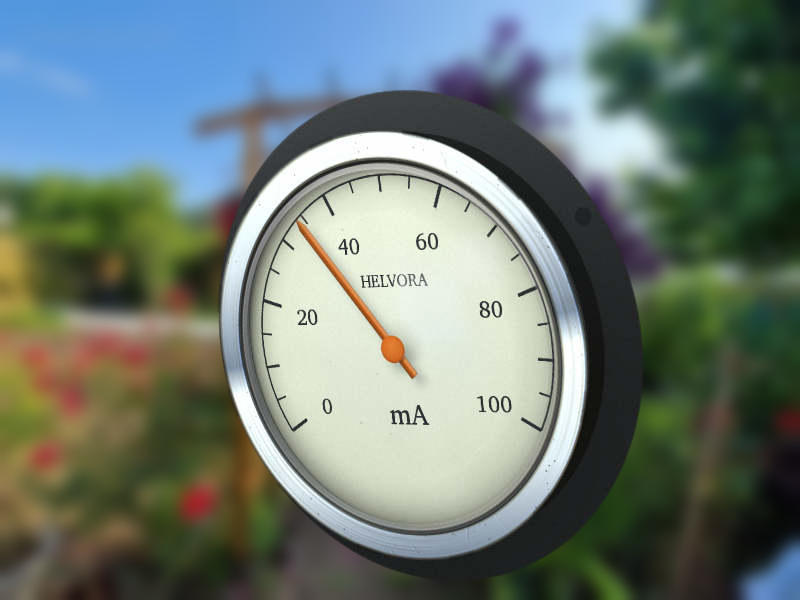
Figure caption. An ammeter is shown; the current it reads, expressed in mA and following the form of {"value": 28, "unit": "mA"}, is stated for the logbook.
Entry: {"value": 35, "unit": "mA"}
